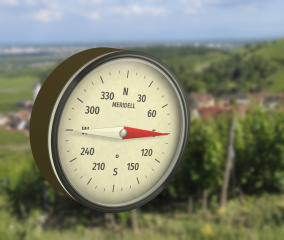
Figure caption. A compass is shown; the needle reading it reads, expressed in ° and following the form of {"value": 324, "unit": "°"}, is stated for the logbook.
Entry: {"value": 90, "unit": "°"}
